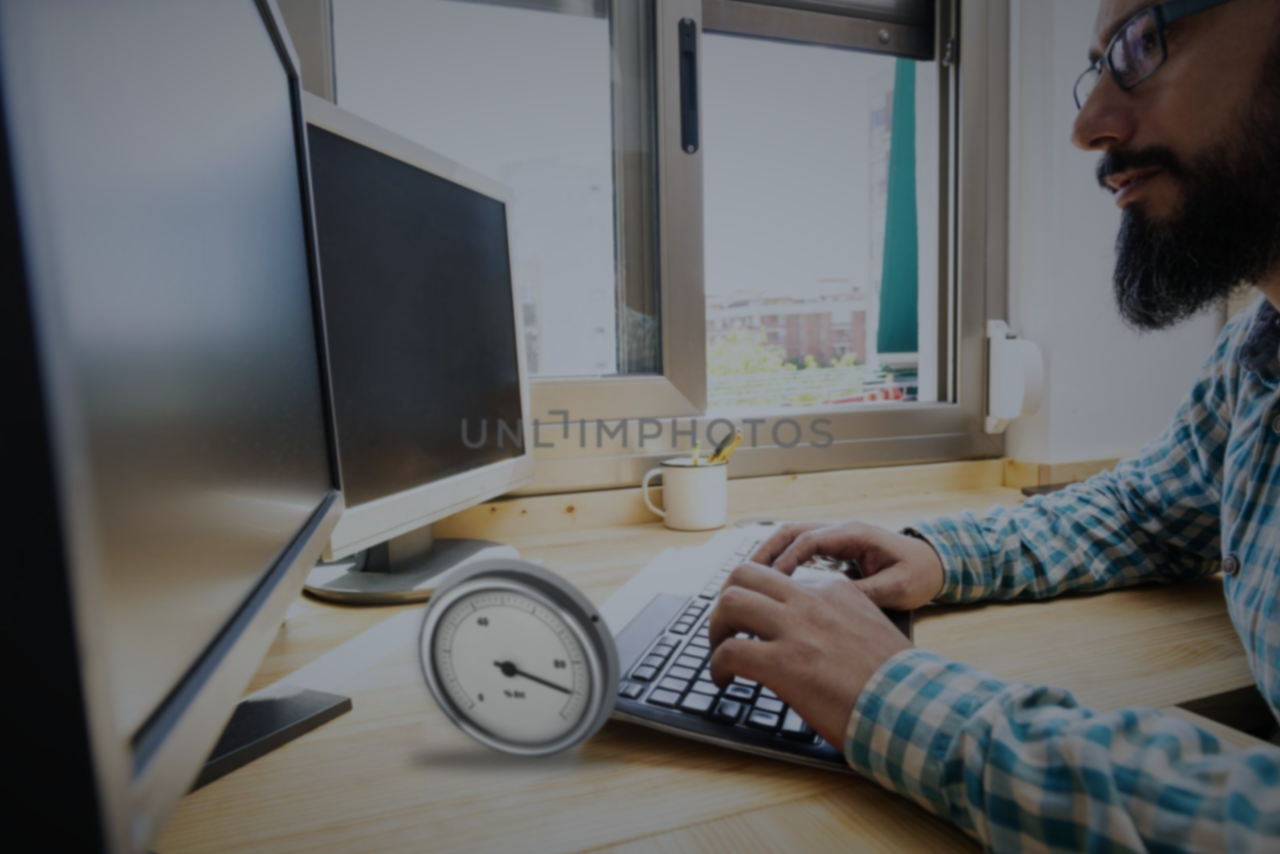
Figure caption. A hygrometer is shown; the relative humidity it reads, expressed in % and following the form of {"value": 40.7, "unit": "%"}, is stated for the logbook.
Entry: {"value": 90, "unit": "%"}
